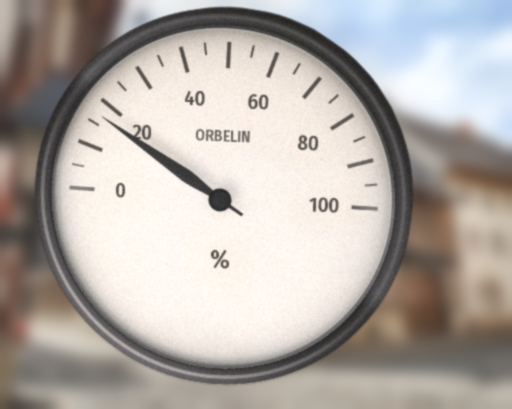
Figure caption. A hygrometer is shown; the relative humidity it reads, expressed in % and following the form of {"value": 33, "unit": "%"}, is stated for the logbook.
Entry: {"value": 17.5, "unit": "%"}
